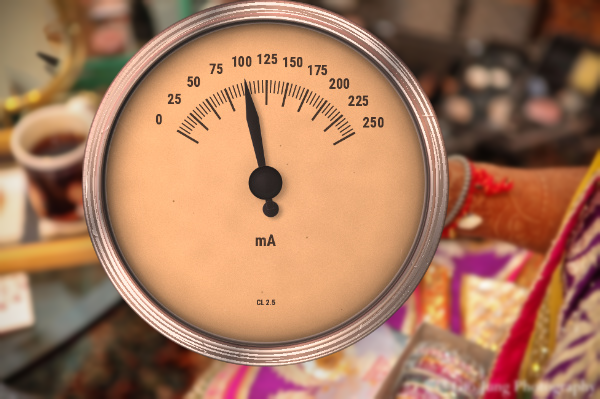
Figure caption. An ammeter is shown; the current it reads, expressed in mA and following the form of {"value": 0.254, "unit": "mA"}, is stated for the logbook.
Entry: {"value": 100, "unit": "mA"}
